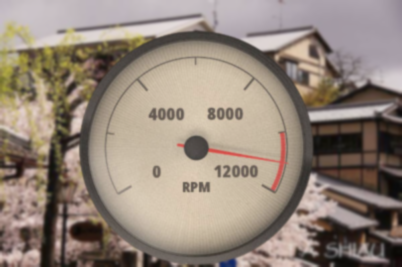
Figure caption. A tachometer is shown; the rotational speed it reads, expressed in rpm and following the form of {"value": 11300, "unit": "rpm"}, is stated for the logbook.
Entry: {"value": 11000, "unit": "rpm"}
